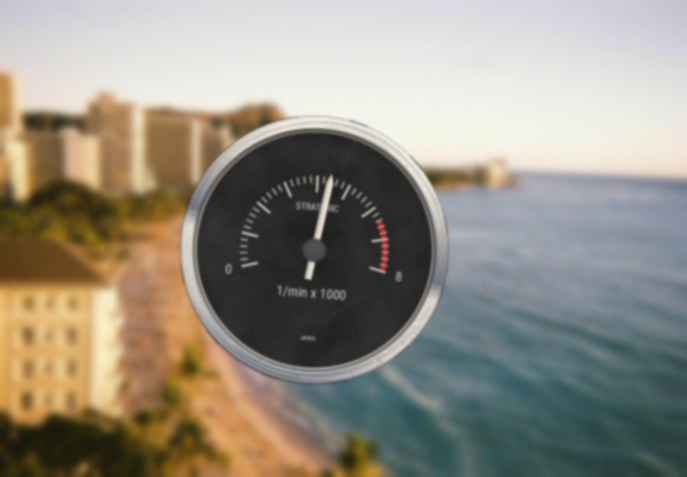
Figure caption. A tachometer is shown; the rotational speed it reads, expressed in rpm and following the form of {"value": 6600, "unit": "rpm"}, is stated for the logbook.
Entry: {"value": 4400, "unit": "rpm"}
